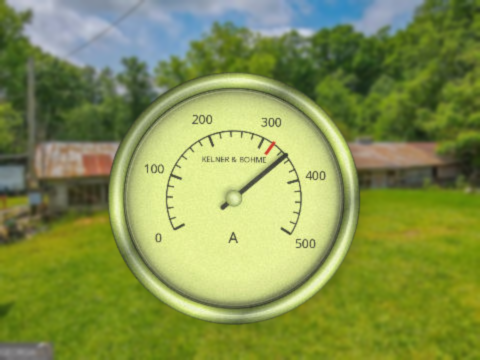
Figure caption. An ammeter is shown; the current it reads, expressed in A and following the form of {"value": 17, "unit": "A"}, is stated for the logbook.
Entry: {"value": 350, "unit": "A"}
